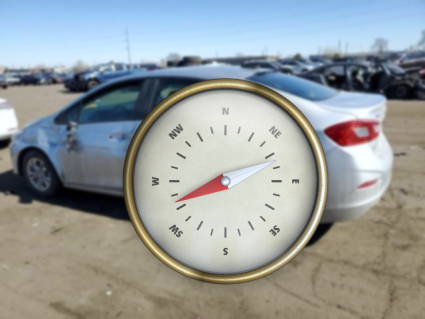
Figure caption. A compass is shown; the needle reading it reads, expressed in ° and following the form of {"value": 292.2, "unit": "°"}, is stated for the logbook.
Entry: {"value": 247.5, "unit": "°"}
